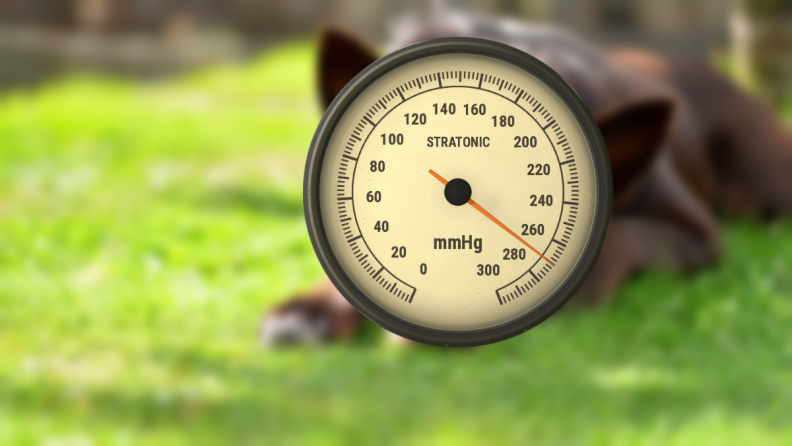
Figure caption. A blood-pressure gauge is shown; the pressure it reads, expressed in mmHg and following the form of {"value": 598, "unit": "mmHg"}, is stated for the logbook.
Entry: {"value": 270, "unit": "mmHg"}
